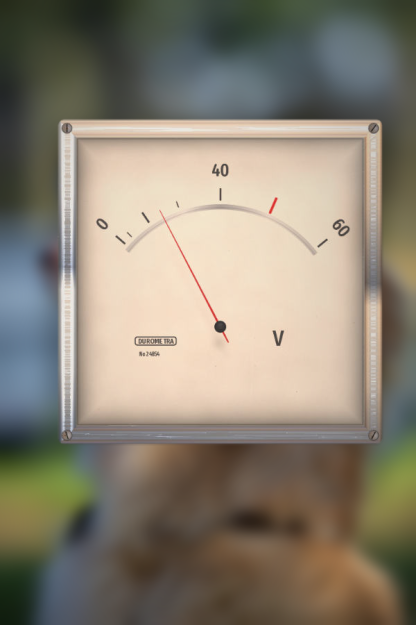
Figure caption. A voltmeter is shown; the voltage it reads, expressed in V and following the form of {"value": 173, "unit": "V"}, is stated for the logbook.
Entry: {"value": 25, "unit": "V"}
